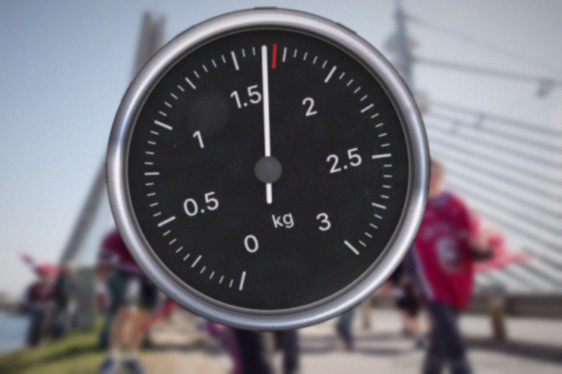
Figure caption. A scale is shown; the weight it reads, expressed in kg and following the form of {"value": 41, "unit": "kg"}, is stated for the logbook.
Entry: {"value": 1.65, "unit": "kg"}
